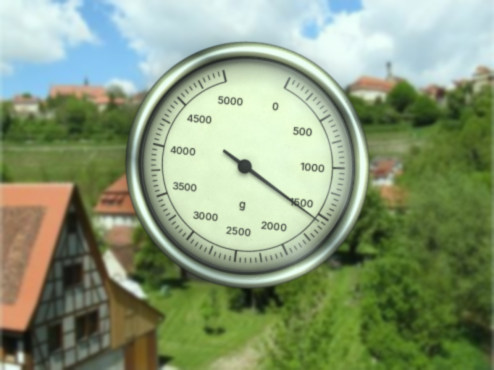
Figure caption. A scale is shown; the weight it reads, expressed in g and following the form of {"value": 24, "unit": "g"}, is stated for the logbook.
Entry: {"value": 1550, "unit": "g"}
